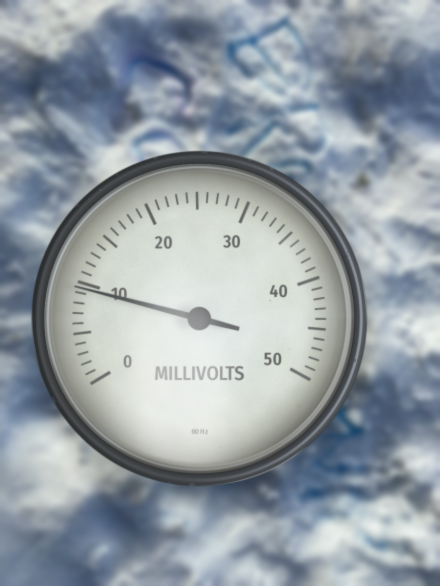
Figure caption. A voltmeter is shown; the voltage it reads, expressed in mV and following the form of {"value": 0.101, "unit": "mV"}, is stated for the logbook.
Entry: {"value": 9.5, "unit": "mV"}
